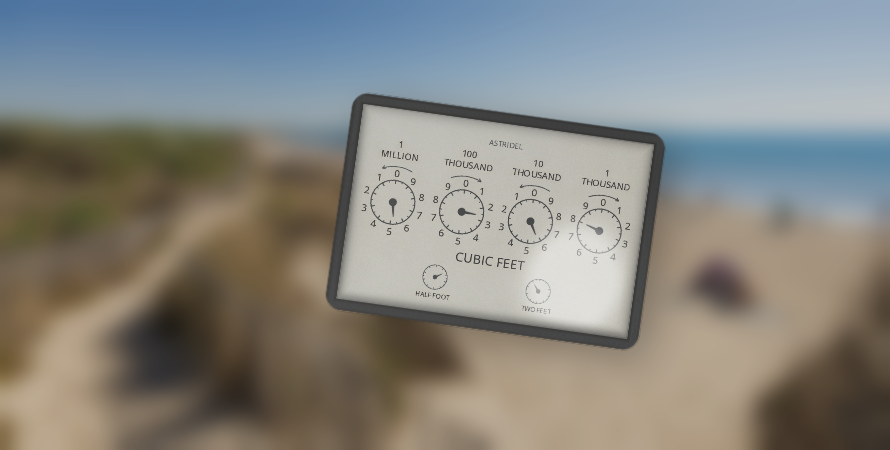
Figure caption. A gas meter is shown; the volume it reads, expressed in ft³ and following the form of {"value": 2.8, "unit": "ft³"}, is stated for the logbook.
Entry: {"value": 525800, "unit": "ft³"}
